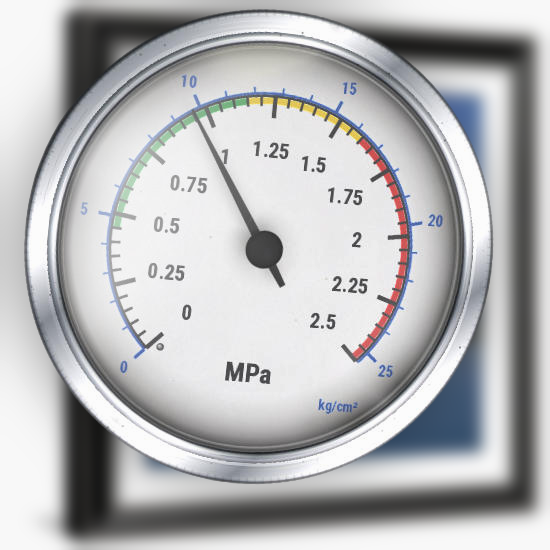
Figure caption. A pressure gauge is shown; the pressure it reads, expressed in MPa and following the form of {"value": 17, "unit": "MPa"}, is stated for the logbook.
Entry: {"value": 0.95, "unit": "MPa"}
